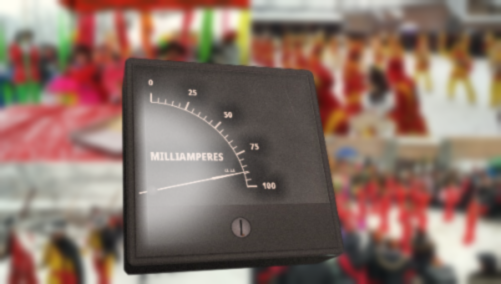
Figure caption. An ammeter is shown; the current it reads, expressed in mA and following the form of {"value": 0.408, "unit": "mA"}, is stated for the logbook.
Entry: {"value": 90, "unit": "mA"}
